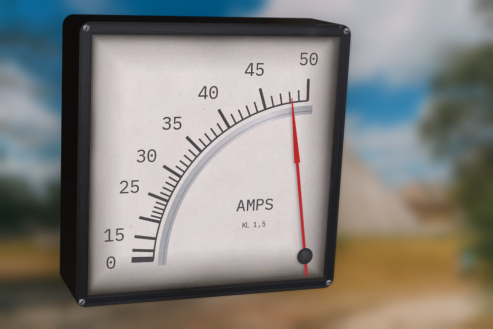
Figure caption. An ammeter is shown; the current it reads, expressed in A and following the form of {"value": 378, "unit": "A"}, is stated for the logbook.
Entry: {"value": 48, "unit": "A"}
